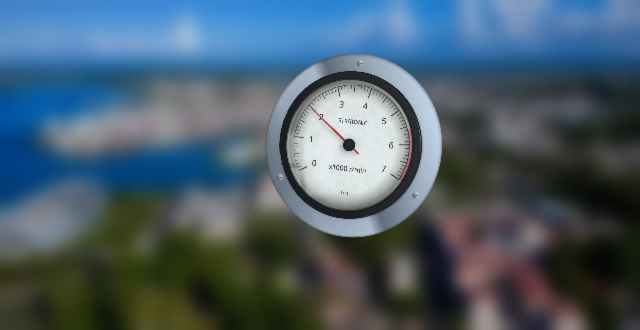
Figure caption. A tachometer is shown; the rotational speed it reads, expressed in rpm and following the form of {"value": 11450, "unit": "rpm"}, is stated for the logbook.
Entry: {"value": 2000, "unit": "rpm"}
